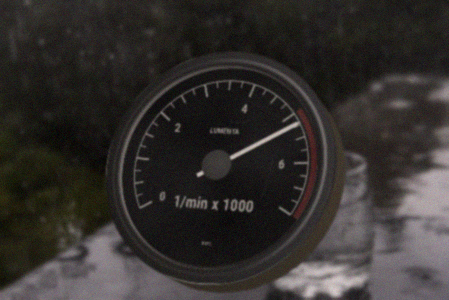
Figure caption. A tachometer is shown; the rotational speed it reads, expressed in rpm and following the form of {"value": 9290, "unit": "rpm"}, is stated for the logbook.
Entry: {"value": 5250, "unit": "rpm"}
